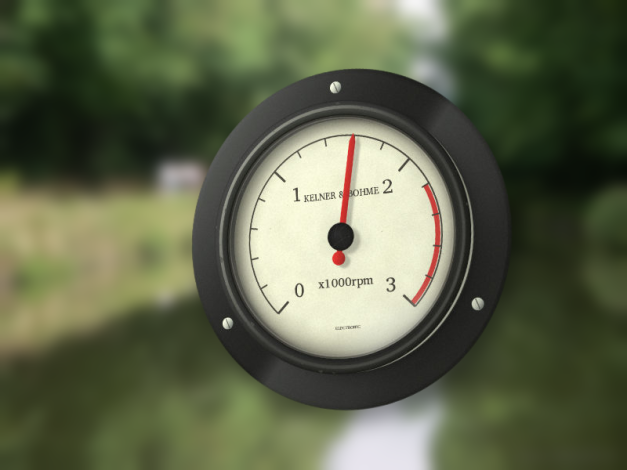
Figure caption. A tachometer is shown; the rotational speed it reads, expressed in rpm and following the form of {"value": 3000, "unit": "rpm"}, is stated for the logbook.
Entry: {"value": 1600, "unit": "rpm"}
